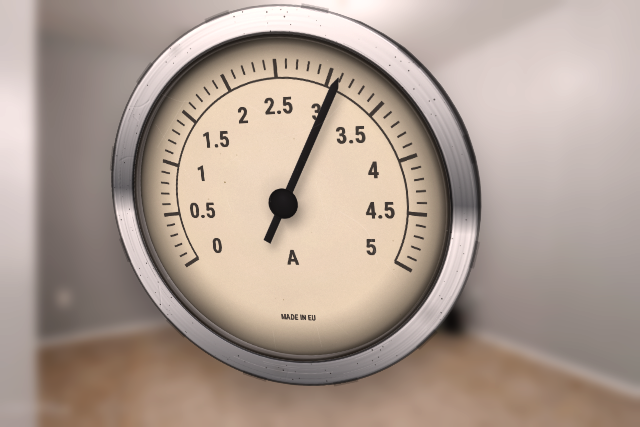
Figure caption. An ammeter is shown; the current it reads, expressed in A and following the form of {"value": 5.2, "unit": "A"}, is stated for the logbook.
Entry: {"value": 3.1, "unit": "A"}
